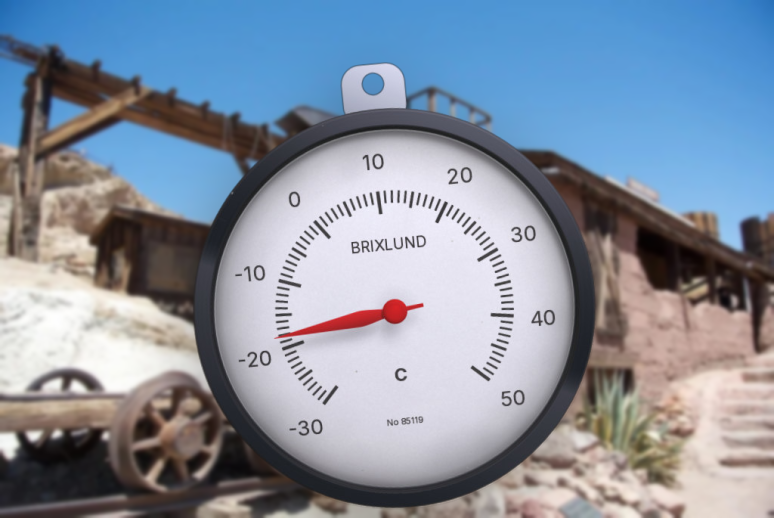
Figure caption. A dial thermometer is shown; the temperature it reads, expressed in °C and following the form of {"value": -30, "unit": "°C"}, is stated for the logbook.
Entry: {"value": -18, "unit": "°C"}
